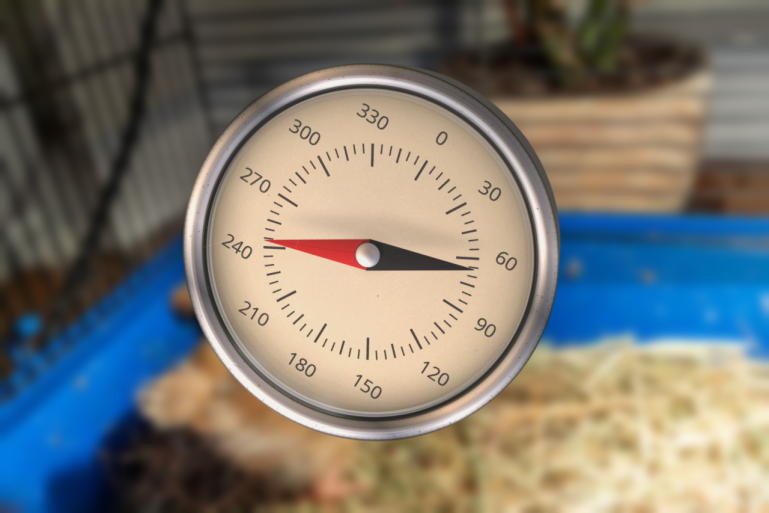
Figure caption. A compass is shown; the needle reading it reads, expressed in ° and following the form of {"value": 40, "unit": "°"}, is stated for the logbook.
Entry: {"value": 245, "unit": "°"}
